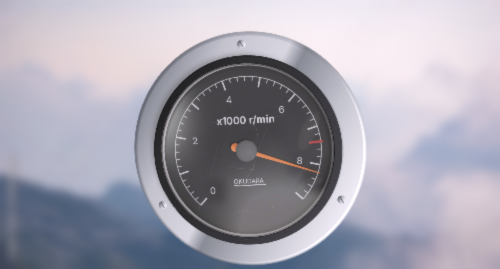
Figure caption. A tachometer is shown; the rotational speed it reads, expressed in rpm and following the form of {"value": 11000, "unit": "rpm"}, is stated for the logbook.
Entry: {"value": 8200, "unit": "rpm"}
